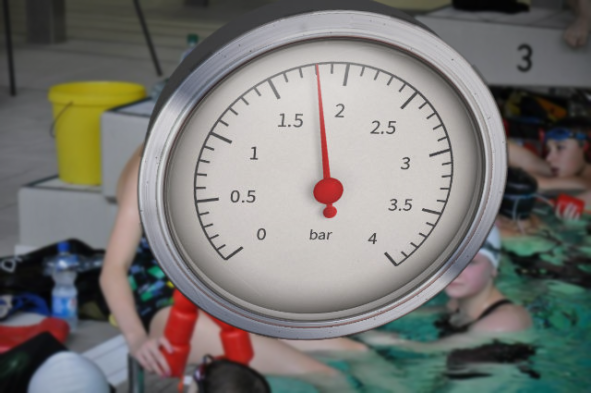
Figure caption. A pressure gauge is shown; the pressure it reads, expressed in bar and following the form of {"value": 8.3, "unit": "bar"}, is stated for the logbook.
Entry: {"value": 1.8, "unit": "bar"}
